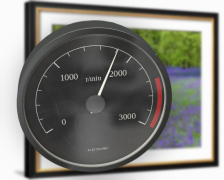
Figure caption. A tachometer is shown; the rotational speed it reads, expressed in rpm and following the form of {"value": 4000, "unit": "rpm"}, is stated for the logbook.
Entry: {"value": 1800, "unit": "rpm"}
